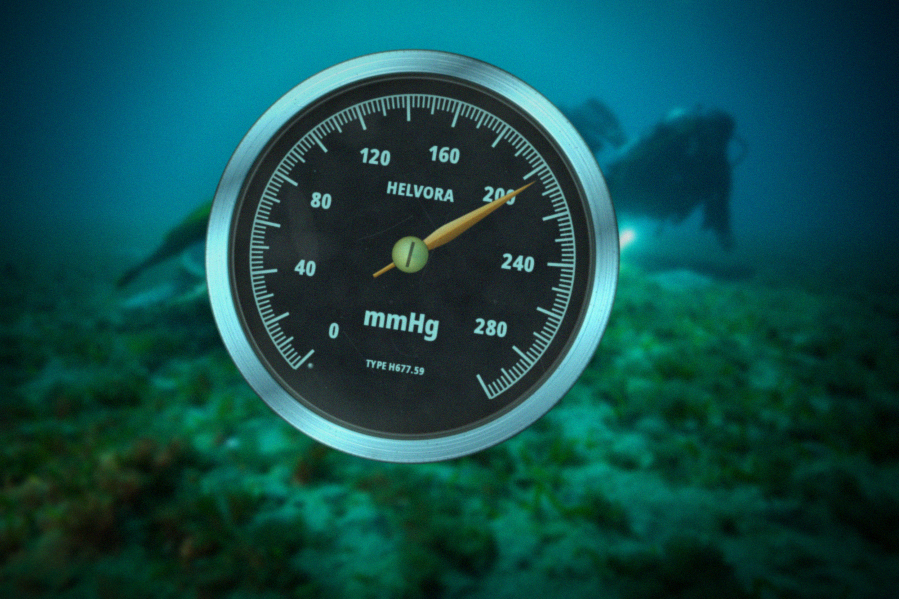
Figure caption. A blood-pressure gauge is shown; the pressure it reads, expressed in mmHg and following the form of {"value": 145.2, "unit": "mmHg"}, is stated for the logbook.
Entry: {"value": 204, "unit": "mmHg"}
